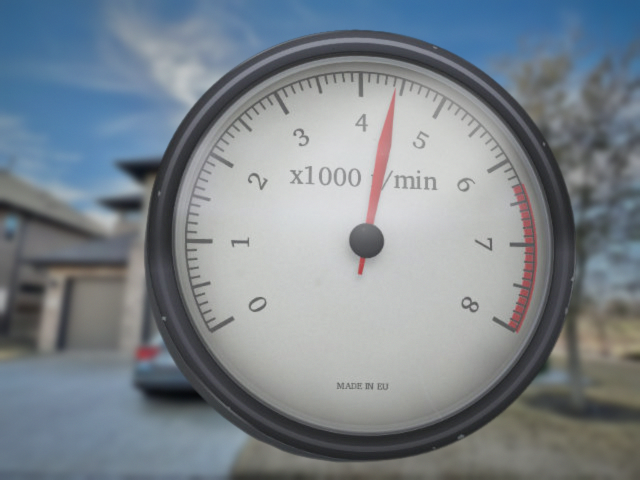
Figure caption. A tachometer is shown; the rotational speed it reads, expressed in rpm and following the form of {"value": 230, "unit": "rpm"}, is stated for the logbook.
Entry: {"value": 4400, "unit": "rpm"}
